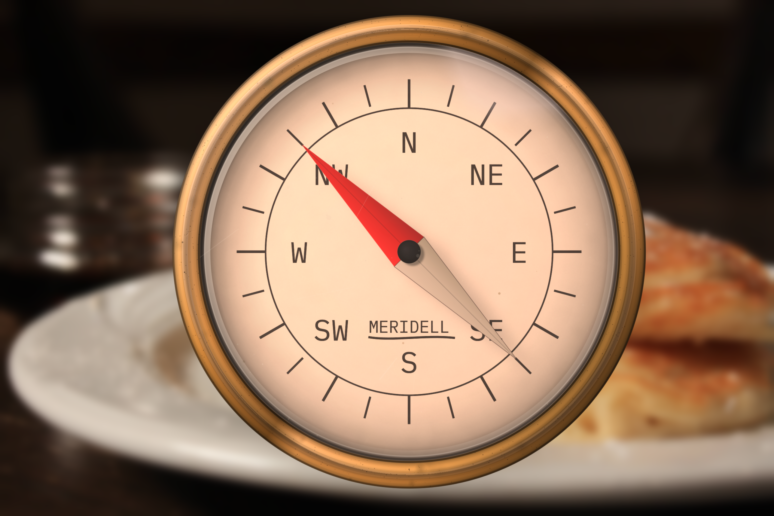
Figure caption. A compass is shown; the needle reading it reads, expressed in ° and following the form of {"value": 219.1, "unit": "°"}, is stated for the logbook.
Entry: {"value": 315, "unit": "°"}
